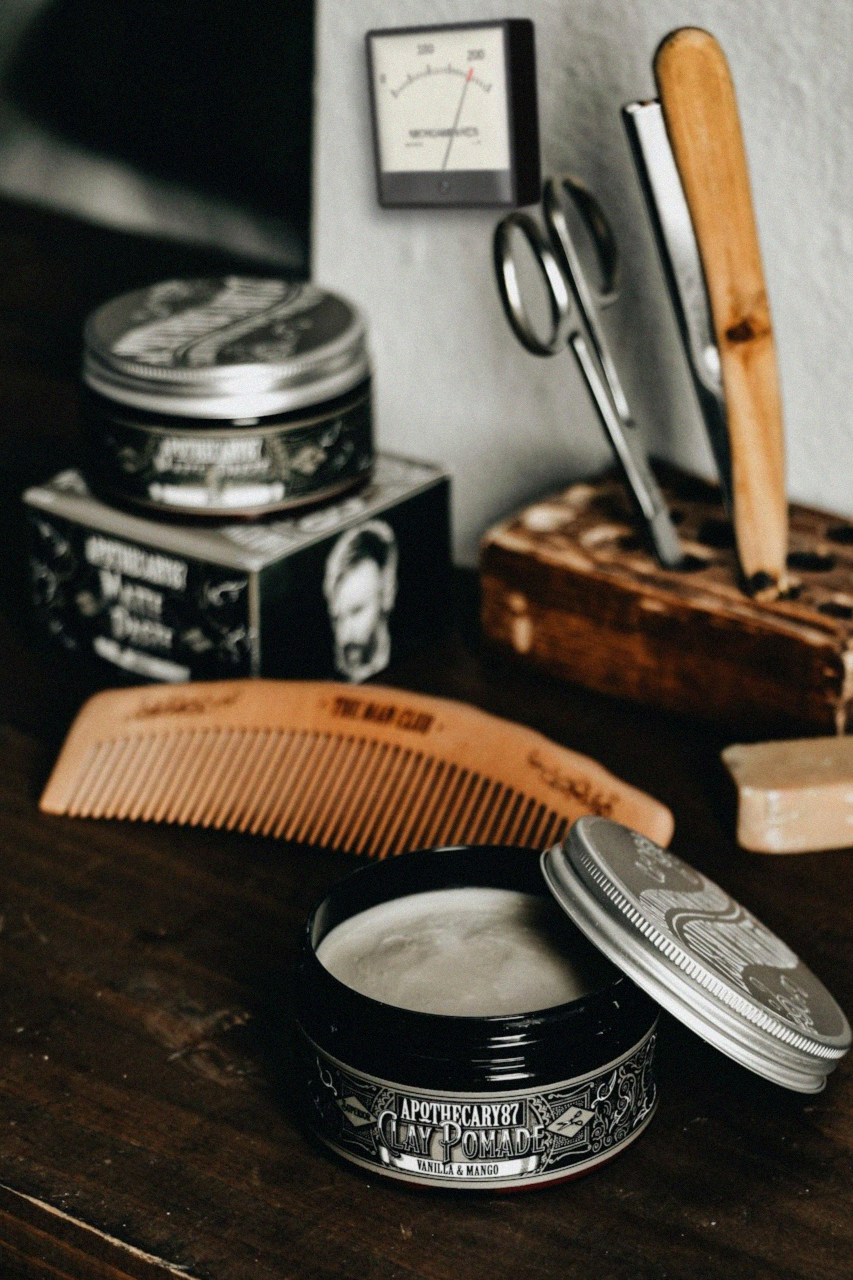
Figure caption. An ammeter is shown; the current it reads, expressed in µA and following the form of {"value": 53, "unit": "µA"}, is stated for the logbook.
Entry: {"value": 200, "unit": "µA"}
